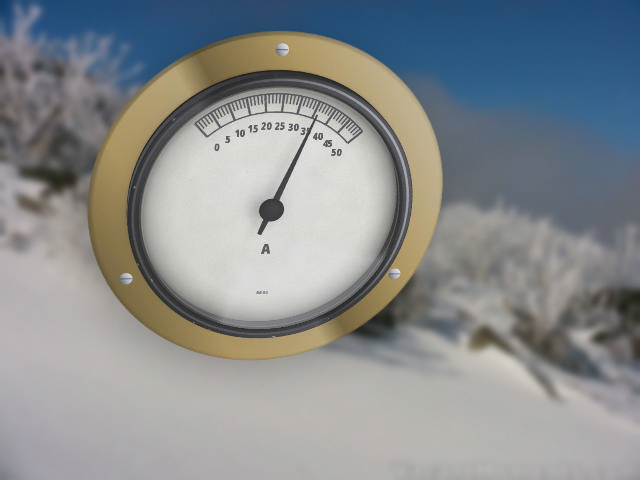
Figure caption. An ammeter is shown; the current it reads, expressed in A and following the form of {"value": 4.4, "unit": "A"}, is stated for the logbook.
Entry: {"value": 35, "unit": "A"}
